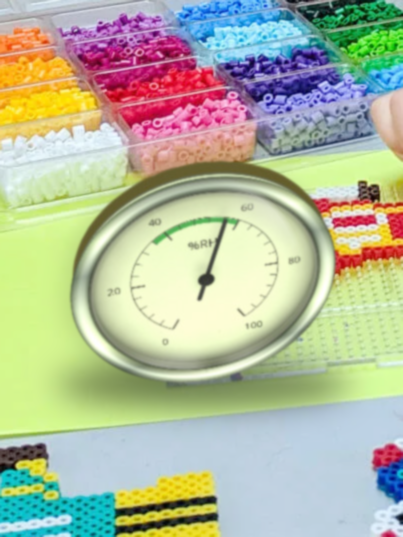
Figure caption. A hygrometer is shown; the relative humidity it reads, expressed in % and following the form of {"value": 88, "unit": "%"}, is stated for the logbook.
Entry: {"value": 56, "unit": "%"}
